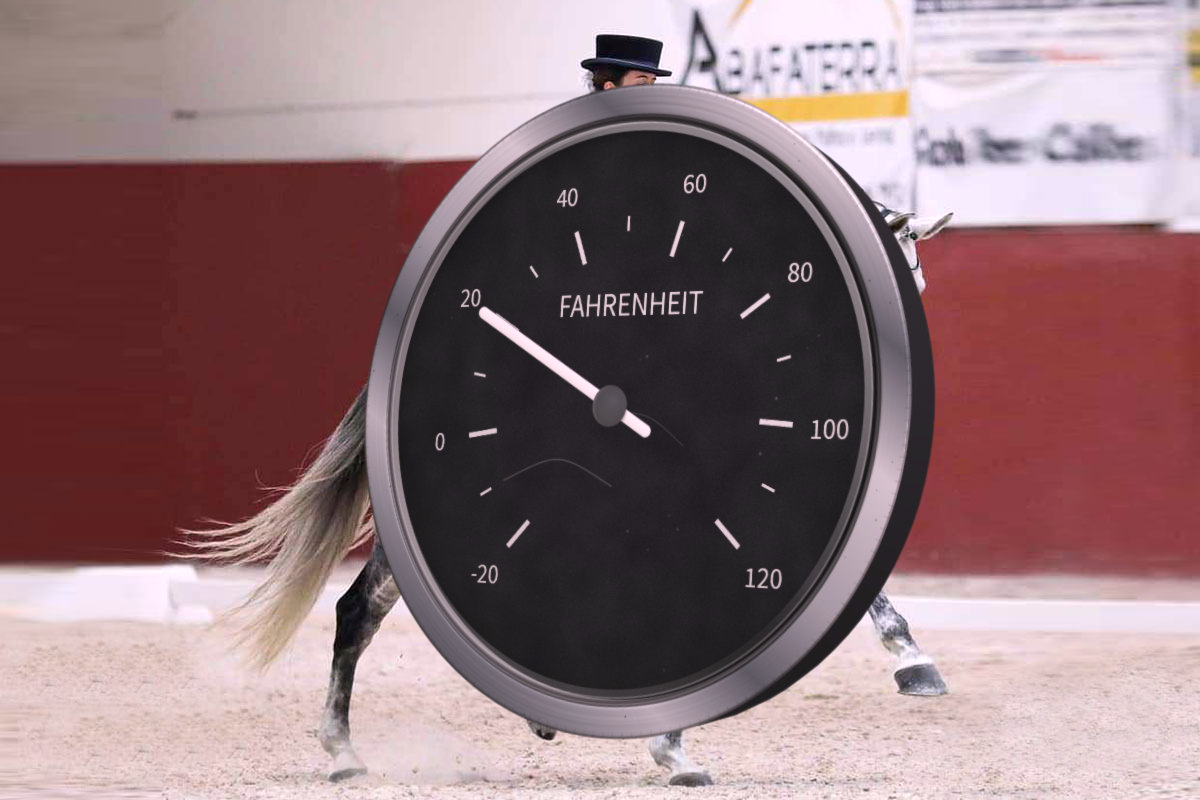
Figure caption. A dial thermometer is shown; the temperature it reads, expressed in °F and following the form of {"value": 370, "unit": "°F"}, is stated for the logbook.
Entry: {"value": 20, "unit": "°F"}
